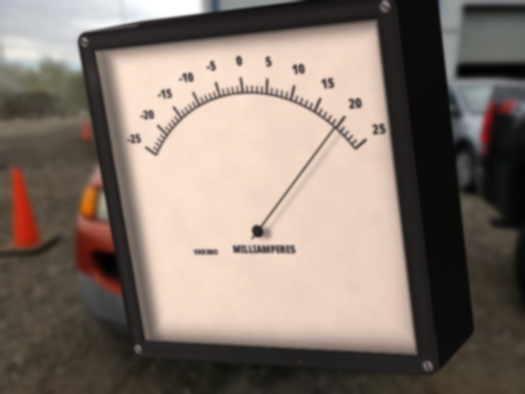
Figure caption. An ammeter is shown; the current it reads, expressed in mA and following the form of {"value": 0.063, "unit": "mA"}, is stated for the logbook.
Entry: {"value": 20, "unit": "mA"}
